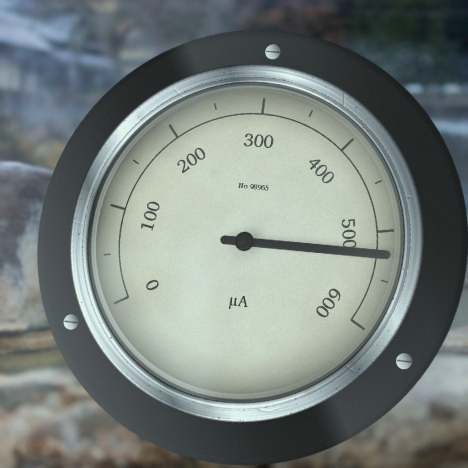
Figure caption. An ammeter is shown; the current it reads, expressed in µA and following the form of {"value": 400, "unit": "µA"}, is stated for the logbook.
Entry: {"value": 525, "unit": "µA"}
